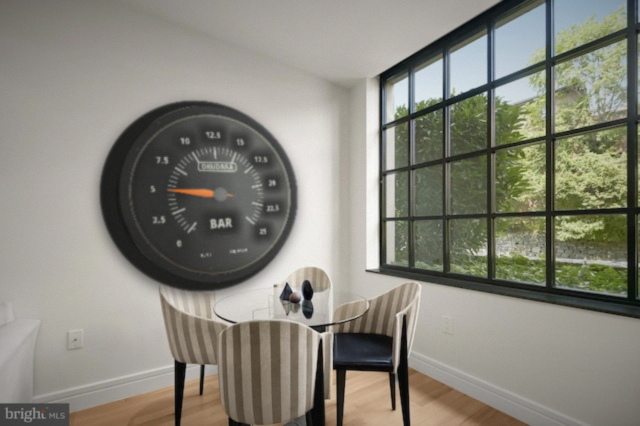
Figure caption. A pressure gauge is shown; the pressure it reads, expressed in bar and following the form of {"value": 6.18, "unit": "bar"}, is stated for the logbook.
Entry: {"value": 5, "unit": "bar"}
